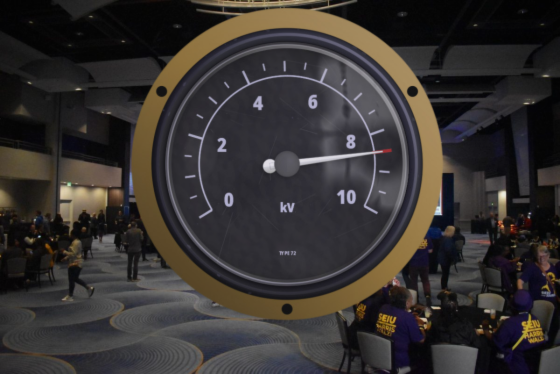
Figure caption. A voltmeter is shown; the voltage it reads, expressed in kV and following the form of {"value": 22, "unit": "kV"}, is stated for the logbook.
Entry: {"value": 8.5, "unit": "kV"}
